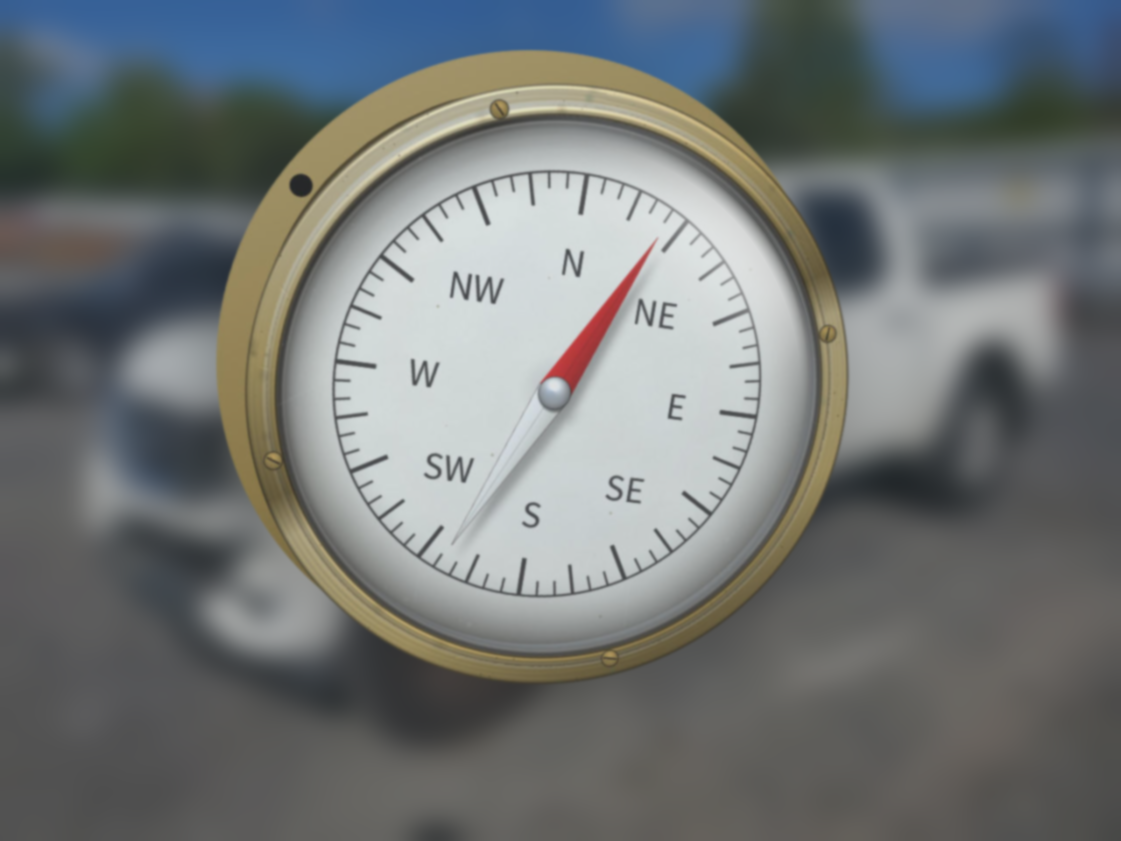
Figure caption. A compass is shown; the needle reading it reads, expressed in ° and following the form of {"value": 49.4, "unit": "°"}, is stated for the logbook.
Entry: {"value": 25, "unit": "°"}
